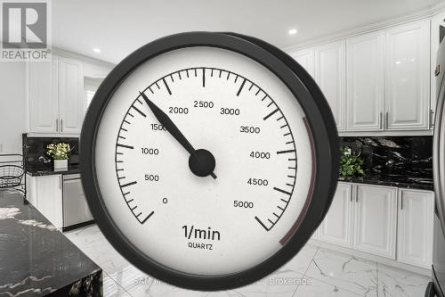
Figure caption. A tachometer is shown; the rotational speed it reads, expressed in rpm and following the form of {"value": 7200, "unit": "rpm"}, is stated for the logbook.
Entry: {"value": 1700, "unit": "rpm"}
